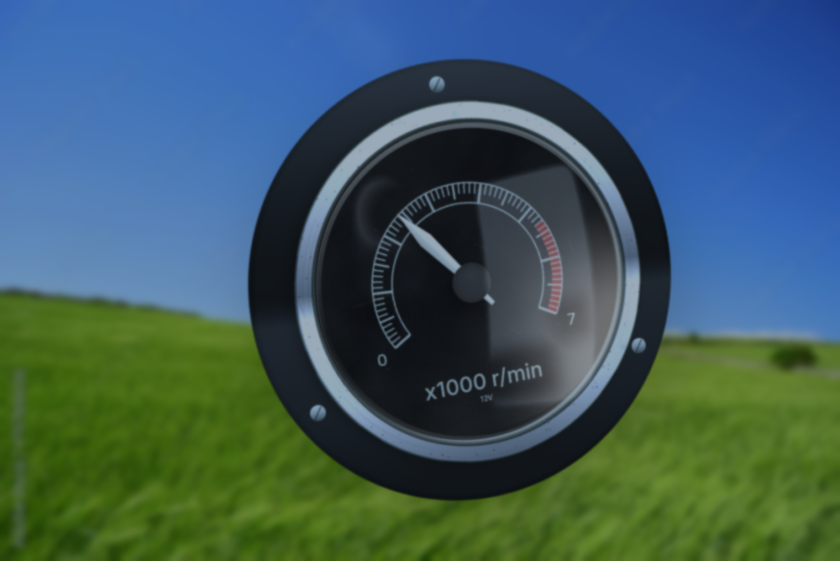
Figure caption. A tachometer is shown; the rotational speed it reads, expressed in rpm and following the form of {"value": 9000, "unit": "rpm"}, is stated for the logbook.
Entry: {"value": 2400, "unit": "rpm"}
